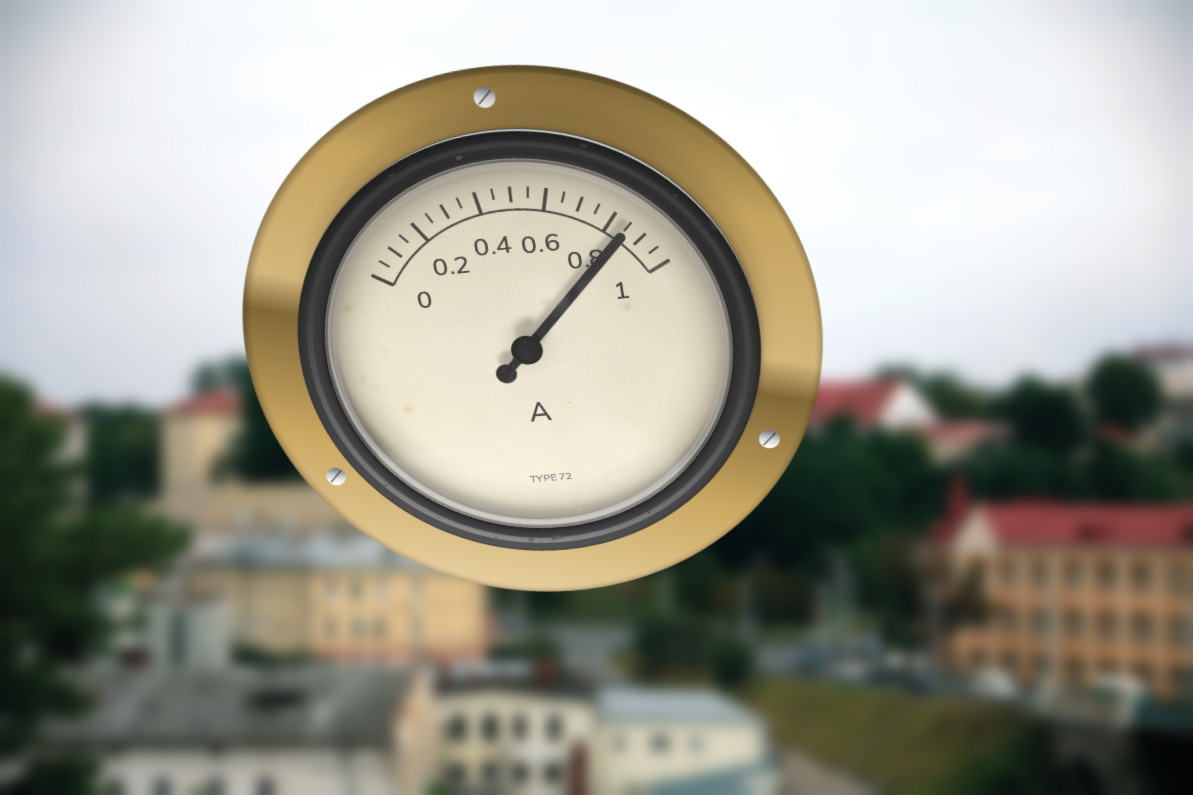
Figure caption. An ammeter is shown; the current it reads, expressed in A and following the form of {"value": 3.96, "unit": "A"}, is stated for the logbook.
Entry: {"value": 0.85, "unit": "A"}
